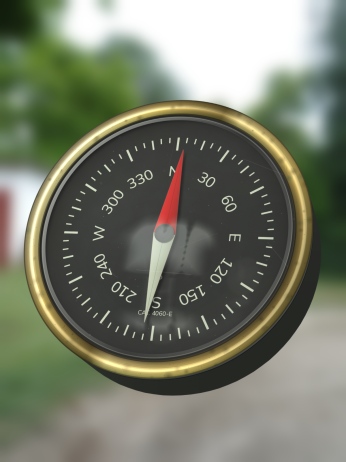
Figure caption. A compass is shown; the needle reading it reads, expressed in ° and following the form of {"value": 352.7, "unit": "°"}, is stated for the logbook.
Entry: {"value": 5, "unit": "°"}
